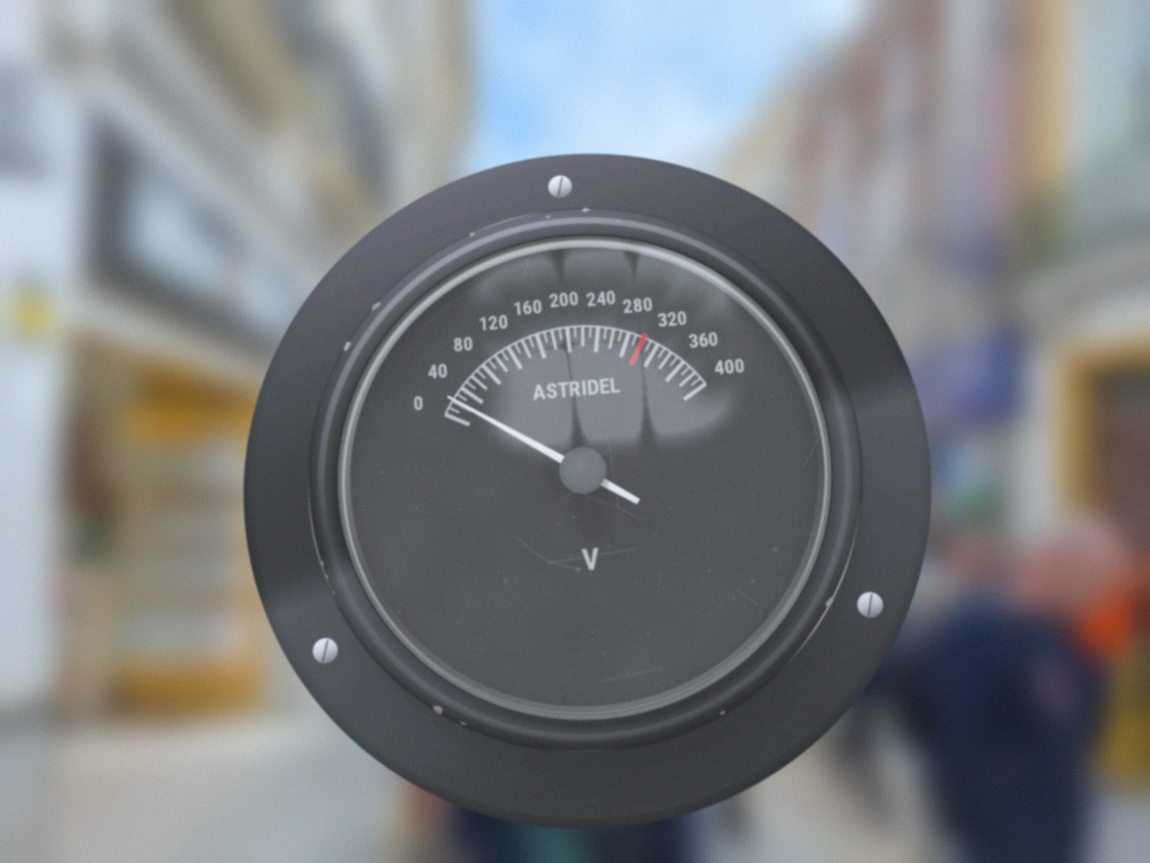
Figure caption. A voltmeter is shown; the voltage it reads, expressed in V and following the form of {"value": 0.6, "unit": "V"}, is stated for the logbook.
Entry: {"value": 20, "unit": "V"}
